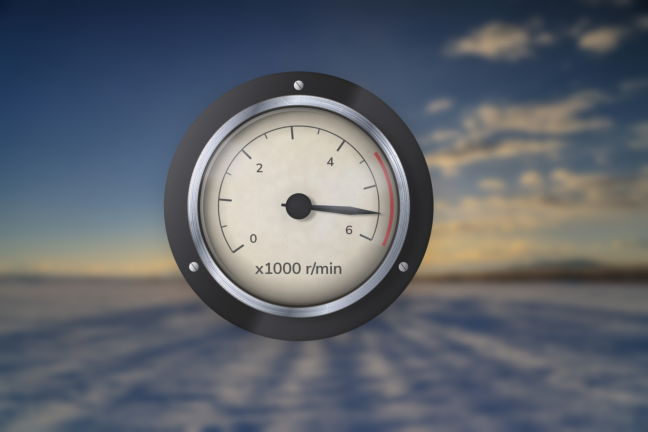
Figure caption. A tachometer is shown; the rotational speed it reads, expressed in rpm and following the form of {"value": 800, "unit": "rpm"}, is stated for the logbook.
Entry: {"value": 5500, "unit": "rpm"}
